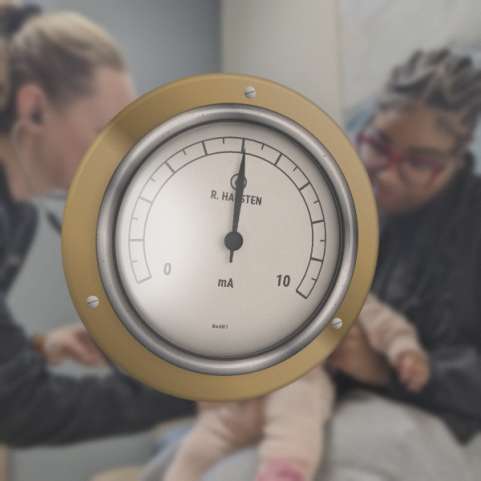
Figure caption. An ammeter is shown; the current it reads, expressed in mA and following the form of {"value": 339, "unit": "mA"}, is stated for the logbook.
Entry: {"value": 5, "unit": "mA"}
